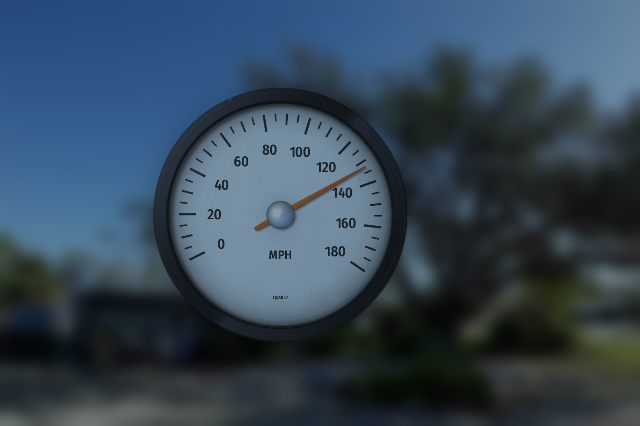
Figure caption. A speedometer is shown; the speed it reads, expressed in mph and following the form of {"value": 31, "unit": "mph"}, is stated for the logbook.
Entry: {"value": 132.5, "unit": "mph"}
